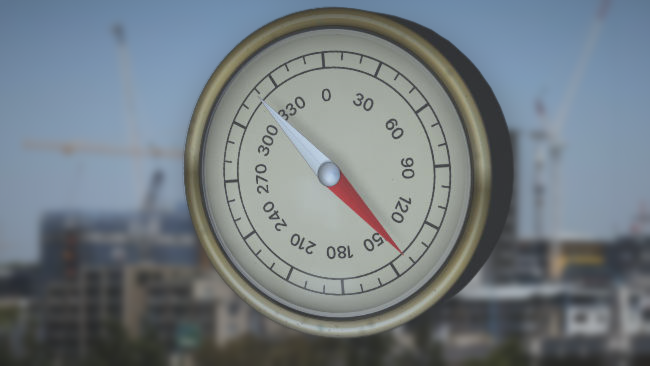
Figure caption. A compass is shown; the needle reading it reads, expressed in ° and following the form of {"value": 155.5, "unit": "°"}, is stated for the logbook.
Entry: {"value": 140, "unit": "°"}
